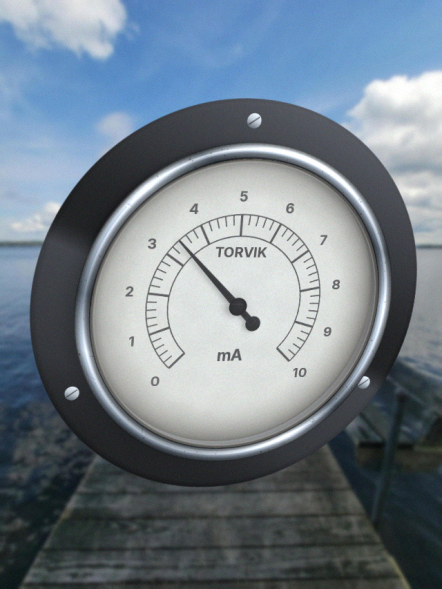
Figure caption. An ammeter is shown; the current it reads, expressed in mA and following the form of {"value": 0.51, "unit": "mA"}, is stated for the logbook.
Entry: {"value": 3.4, "unit": "mA"}
